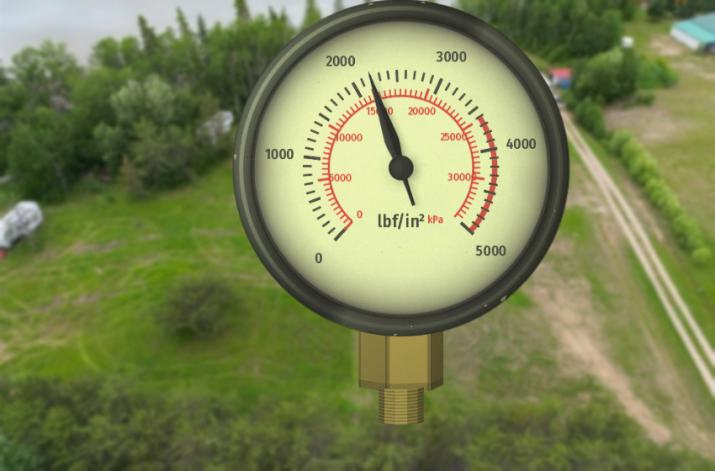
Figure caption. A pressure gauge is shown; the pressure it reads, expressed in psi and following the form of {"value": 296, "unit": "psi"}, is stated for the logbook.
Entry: {"value": 2200, "unit": "psi"}
